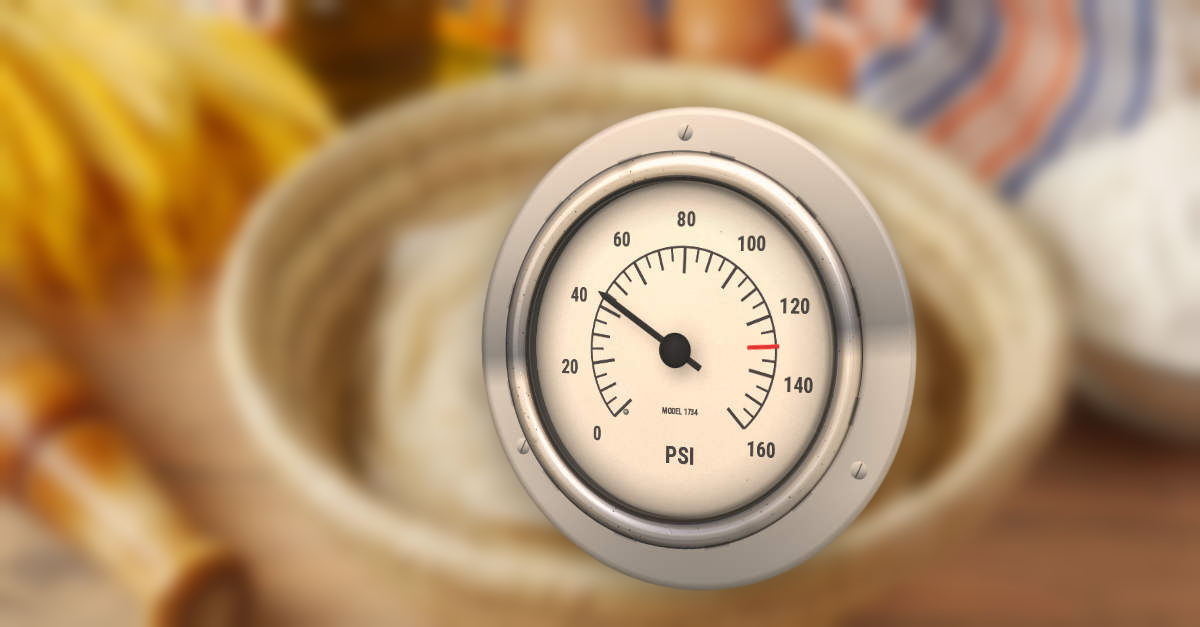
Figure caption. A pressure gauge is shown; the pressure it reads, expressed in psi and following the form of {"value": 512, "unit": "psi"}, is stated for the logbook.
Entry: {"value": 45, "unit": "psi"}
